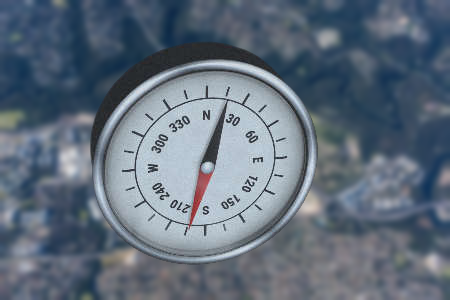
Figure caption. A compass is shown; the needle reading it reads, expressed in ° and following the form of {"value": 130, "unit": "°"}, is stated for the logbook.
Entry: {"value": 195, "unit": "°"}
